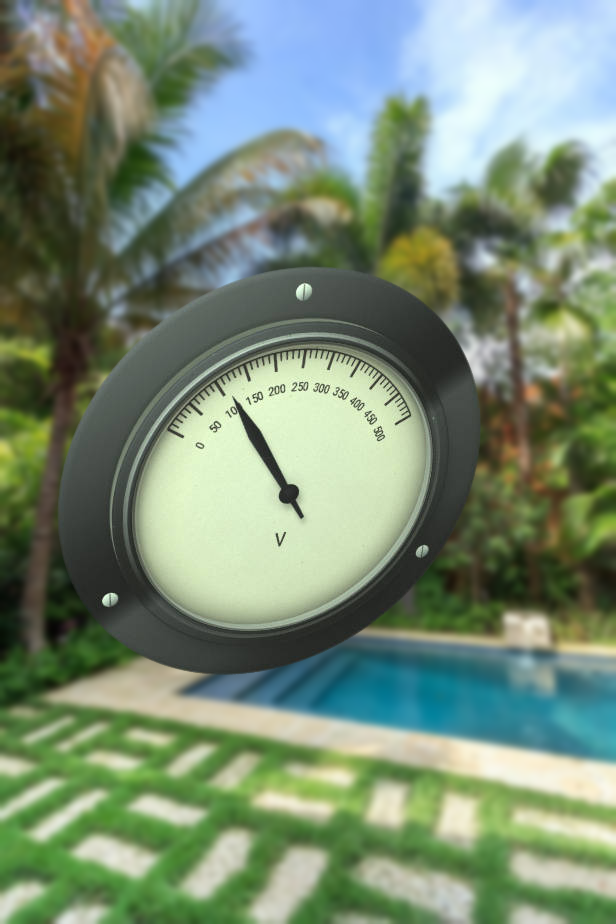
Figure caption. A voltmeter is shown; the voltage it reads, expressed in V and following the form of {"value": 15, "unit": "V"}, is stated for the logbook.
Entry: {"value": 110, "unit": "V"}
